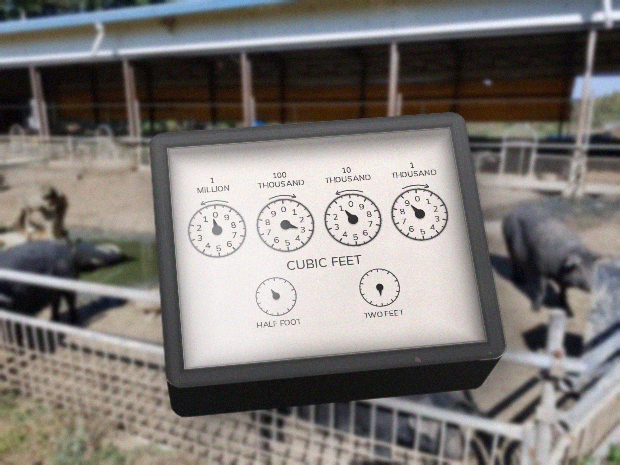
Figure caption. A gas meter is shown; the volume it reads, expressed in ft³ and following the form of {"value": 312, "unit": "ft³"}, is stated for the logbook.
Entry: {"value": 30900, "unit": "ft³"}
